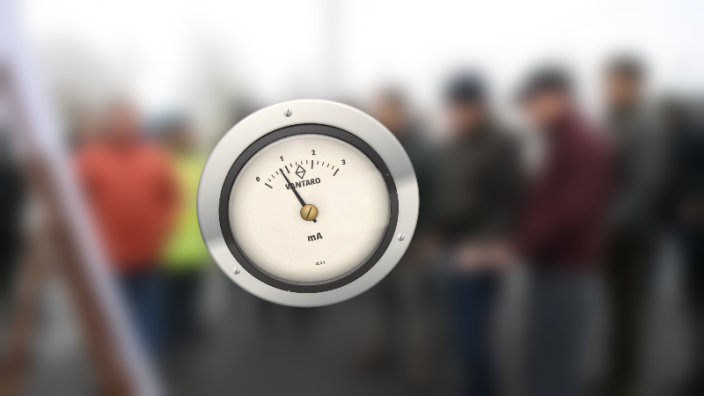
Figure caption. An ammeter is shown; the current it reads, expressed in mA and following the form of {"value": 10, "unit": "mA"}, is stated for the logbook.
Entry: {"value": 0.8, "unit": "mA"}
